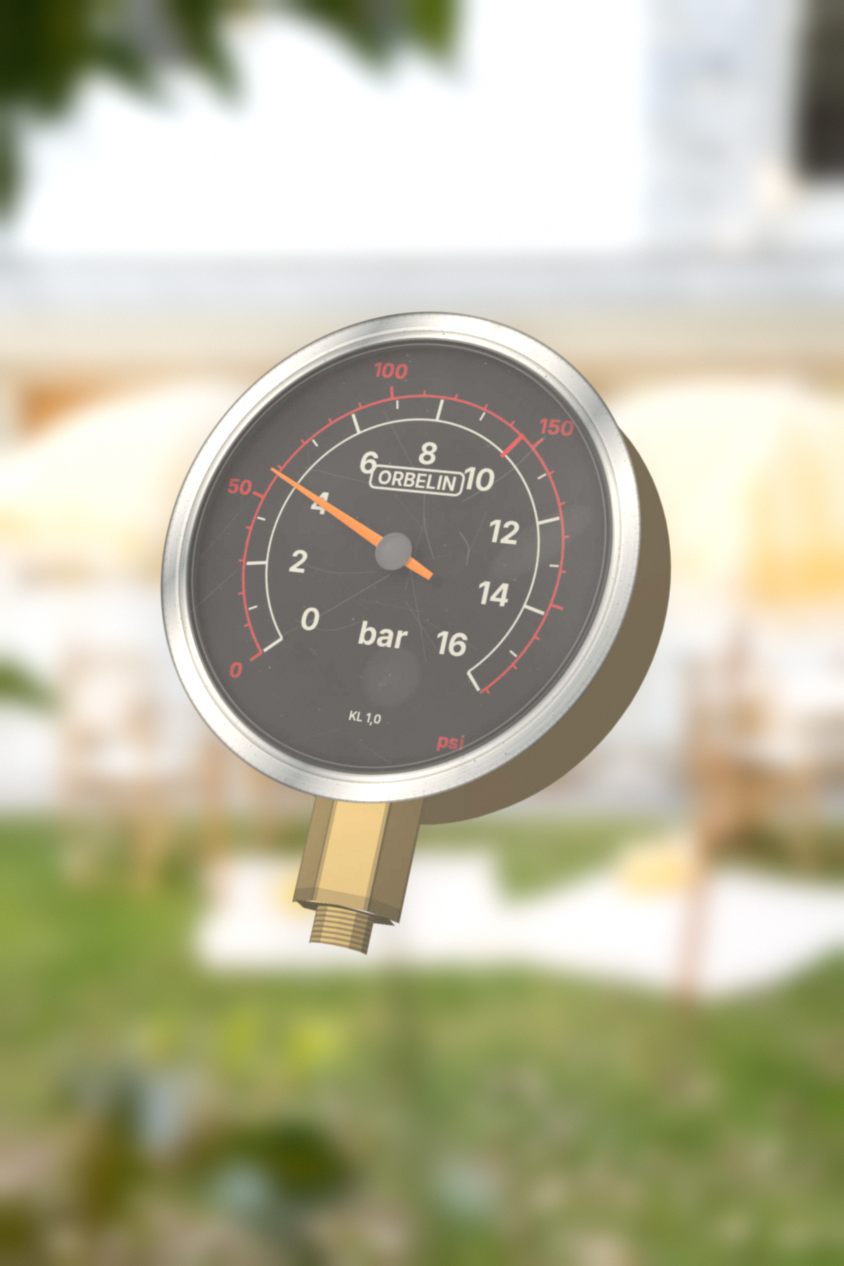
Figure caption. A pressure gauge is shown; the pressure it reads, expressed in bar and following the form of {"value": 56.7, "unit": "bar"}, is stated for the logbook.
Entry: {"value": 4, "unit": "bar"}
